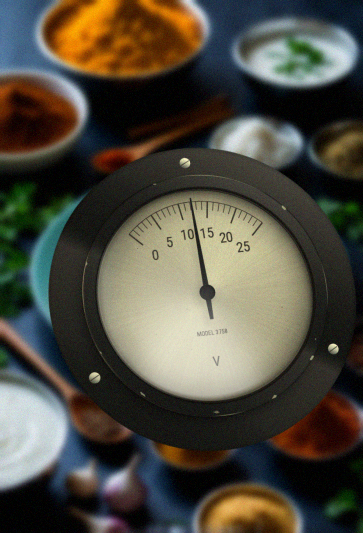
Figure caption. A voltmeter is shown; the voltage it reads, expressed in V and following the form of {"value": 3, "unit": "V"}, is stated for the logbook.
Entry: {"value": 12, "unit": "V"}
